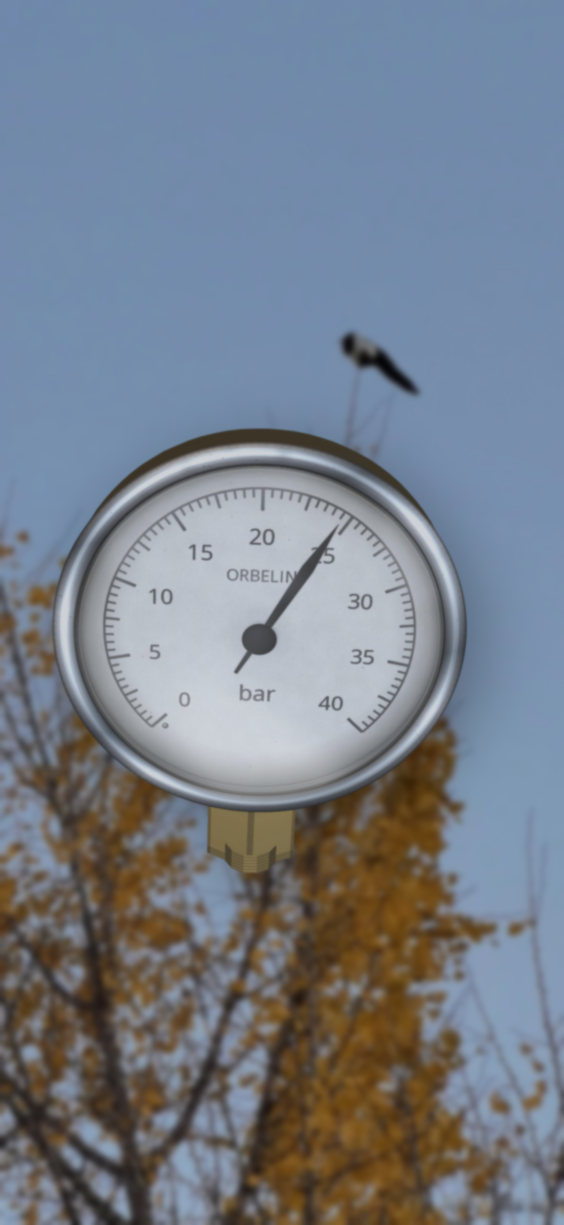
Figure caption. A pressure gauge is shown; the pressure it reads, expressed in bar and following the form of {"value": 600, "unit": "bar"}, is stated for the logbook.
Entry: {"value": 24.5, "unit": "bar"}
